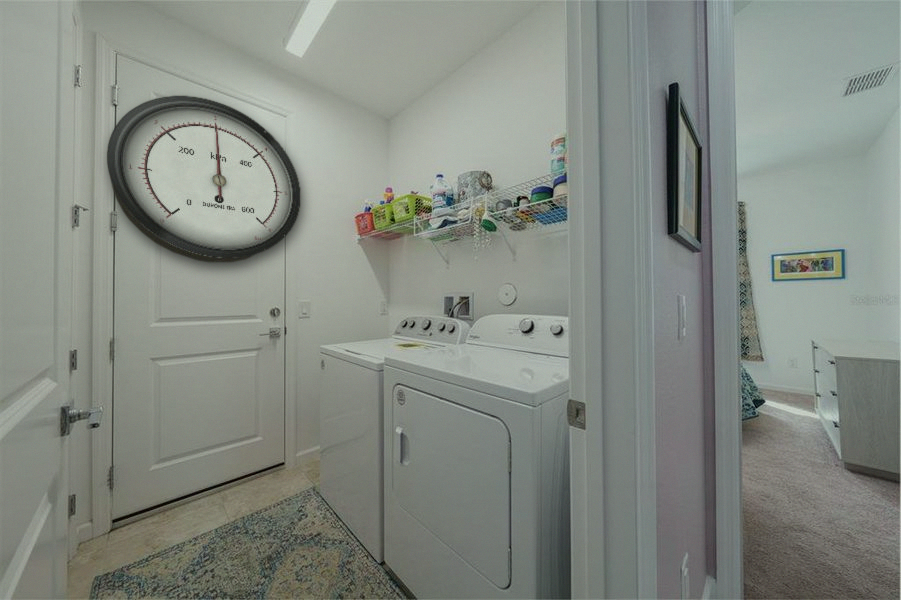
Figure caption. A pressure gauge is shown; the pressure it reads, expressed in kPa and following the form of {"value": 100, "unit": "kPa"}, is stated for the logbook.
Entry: {"value": 300, "unit": "kPa"}
